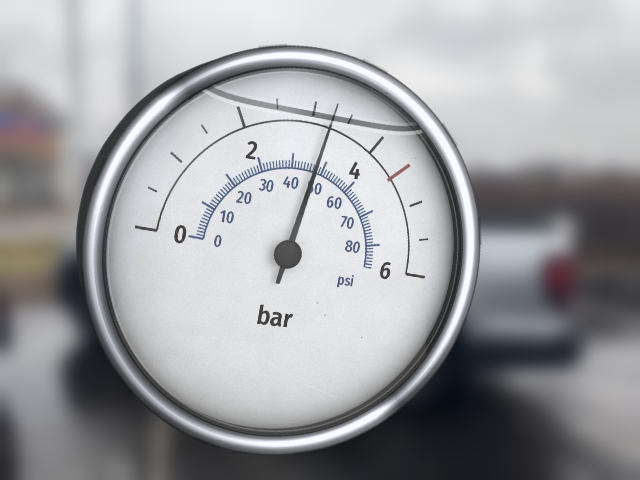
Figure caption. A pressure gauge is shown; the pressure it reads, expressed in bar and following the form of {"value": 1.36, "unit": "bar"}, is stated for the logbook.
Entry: {"value": 3.25, "unit": "bar"}
